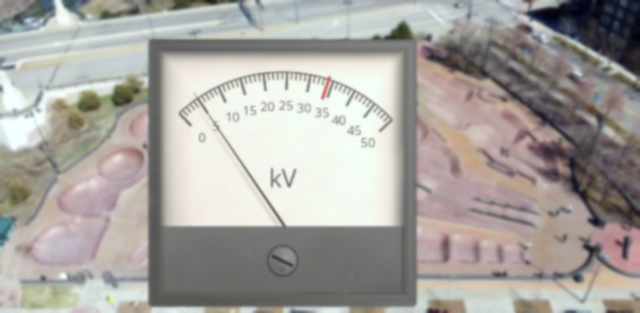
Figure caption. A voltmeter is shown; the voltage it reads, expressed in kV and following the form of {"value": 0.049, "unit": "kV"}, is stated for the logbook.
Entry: {"value": 5, "unit": "kV"}
